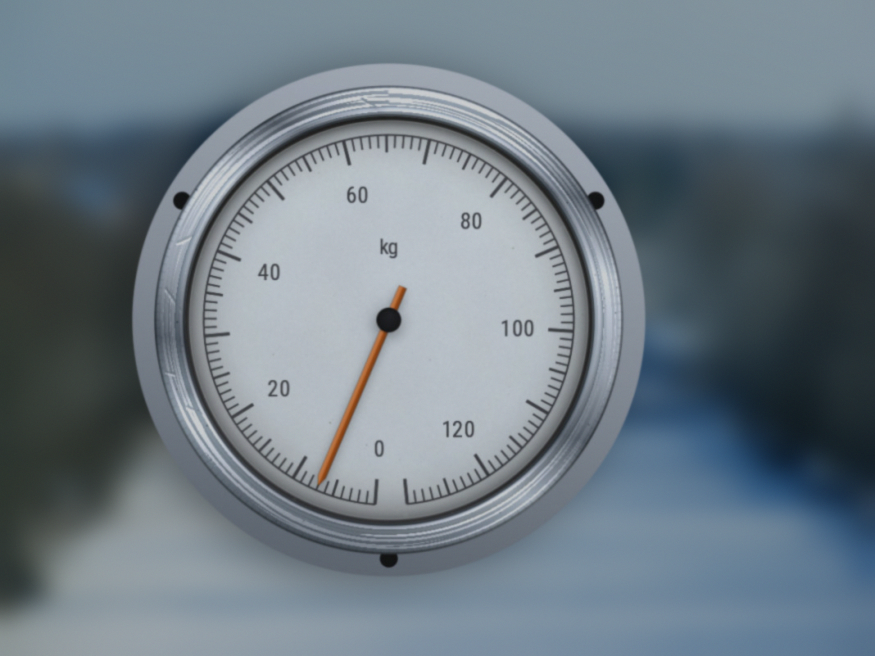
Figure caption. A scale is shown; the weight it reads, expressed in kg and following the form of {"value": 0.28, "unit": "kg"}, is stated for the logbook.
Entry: {"value": 7, "unit": "kg"}
